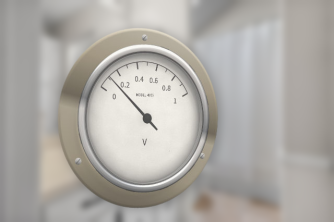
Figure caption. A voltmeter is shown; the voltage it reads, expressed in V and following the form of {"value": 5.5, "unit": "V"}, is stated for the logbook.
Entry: {"value": 0.1, "unit": "V"}
